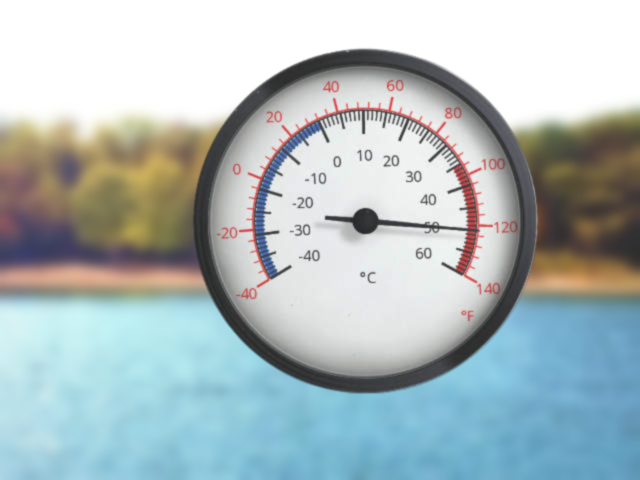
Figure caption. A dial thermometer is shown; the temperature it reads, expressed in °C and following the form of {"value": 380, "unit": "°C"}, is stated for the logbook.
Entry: {"value": 50, "unit": "°C"}
